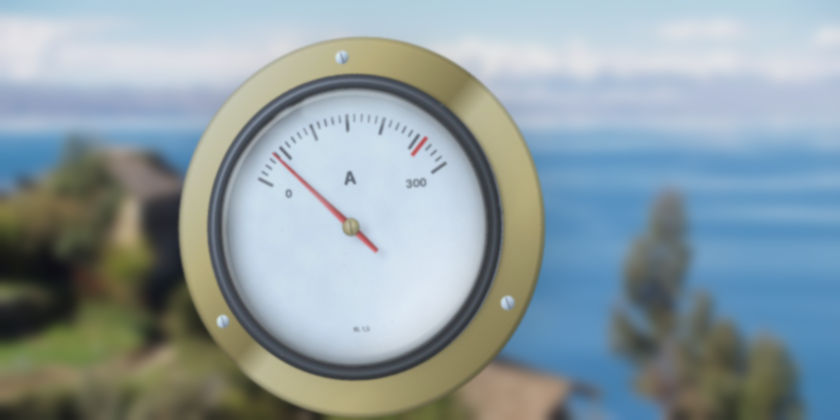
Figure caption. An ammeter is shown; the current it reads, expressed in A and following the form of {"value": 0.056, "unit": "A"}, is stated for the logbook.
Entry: {"value": 40, "unit": "A"}
